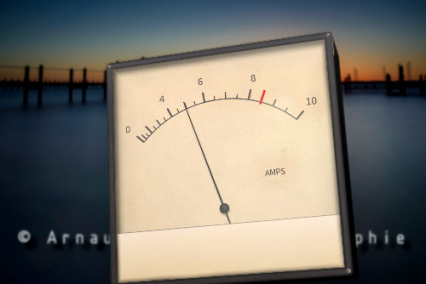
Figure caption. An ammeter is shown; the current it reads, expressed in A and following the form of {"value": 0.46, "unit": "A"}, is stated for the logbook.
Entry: {"value": 5, "unit": "A"}
